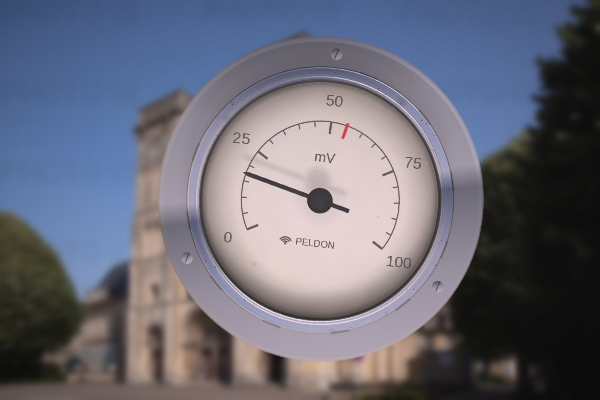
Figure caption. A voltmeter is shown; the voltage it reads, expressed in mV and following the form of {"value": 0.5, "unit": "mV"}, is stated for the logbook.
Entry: {"value": 17.5, "unit": "mV"}
